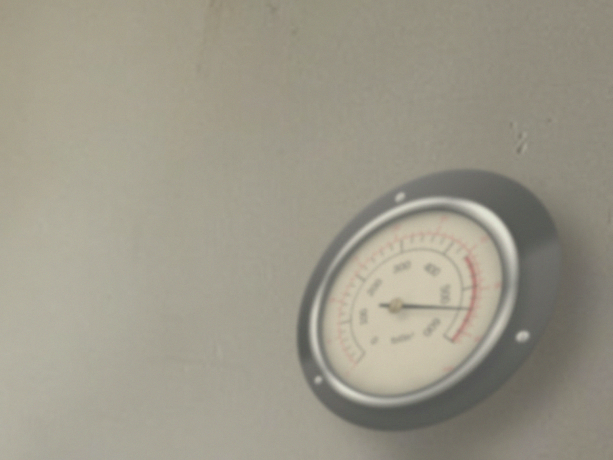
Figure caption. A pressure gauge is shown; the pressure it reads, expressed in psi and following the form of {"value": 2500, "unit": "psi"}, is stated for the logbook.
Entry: {"value": 540, "unit": "psi"}
